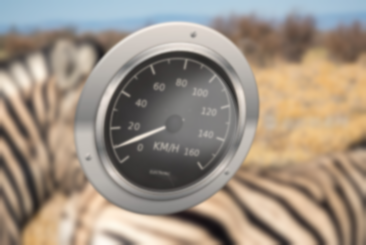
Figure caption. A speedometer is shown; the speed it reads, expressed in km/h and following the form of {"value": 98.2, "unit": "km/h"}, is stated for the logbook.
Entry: {"value": 10, "unit": "km/h"}
